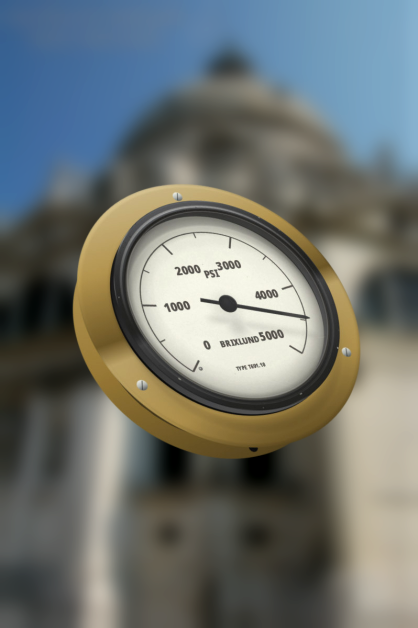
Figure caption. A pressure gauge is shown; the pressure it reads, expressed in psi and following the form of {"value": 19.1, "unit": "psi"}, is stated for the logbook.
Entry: {"value": 4500, "unit": "psi"}
